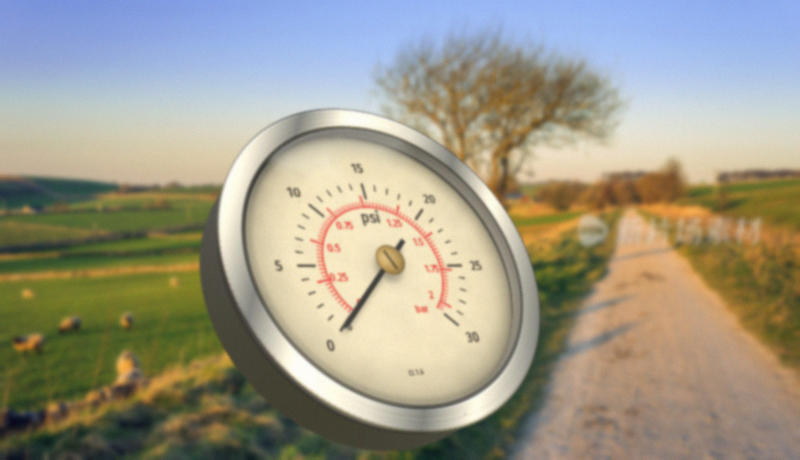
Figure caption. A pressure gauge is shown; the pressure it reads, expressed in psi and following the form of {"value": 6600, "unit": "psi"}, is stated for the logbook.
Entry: {"value": 0, "unit": "psi"}
